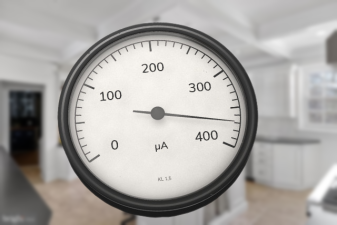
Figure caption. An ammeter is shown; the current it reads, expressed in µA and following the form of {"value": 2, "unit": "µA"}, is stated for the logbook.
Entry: {"value": 370, "unit": "µA"}
